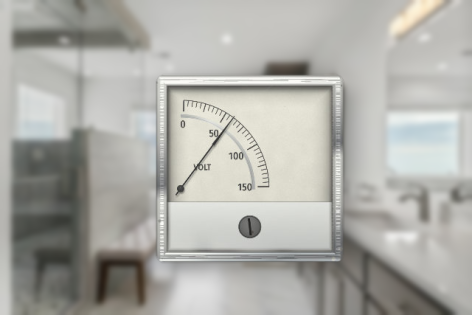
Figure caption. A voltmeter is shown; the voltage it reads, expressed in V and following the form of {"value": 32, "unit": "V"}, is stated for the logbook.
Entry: {"value": 60, "unit": "V"}
